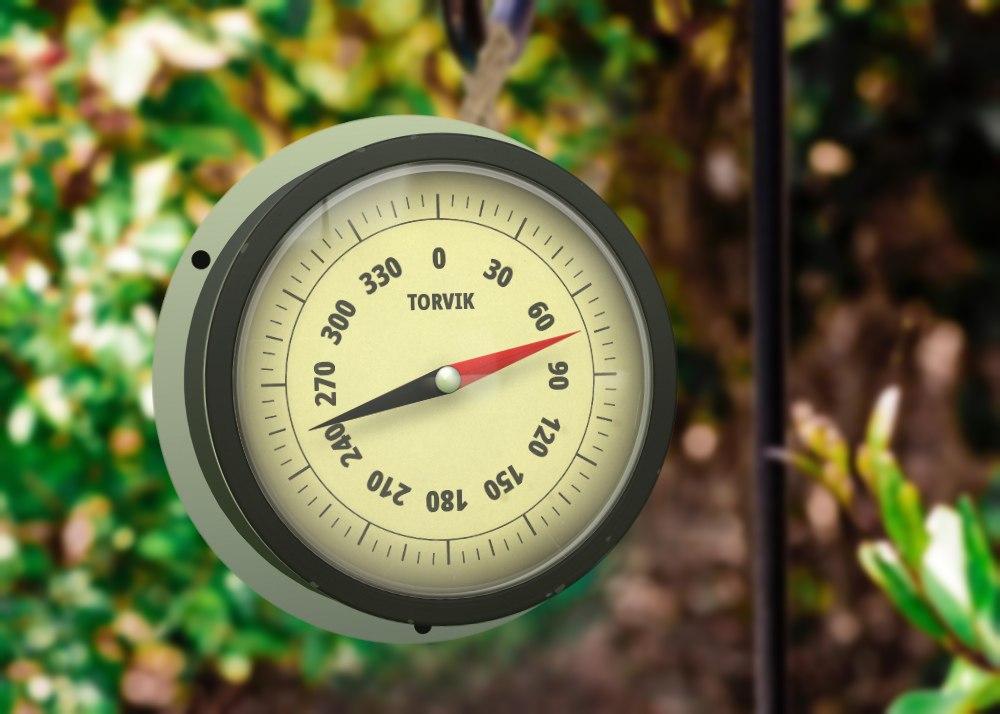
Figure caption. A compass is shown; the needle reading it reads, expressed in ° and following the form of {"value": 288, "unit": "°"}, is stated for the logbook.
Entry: {"value": 72.5, "unit": "°"}
